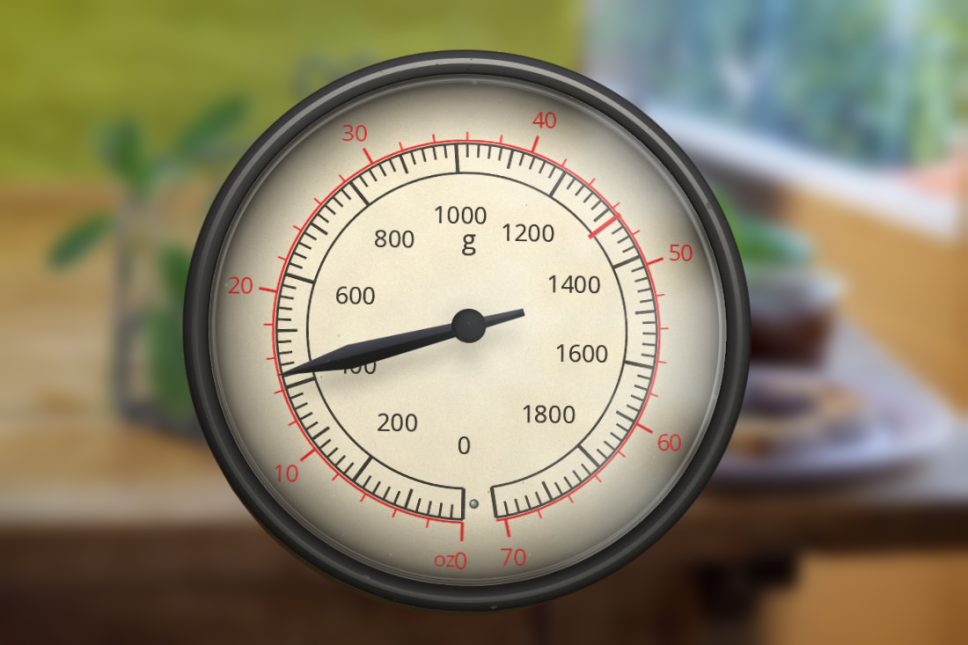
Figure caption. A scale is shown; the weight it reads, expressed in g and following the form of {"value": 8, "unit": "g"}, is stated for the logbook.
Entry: {"value": 420, "unit": "g"}
